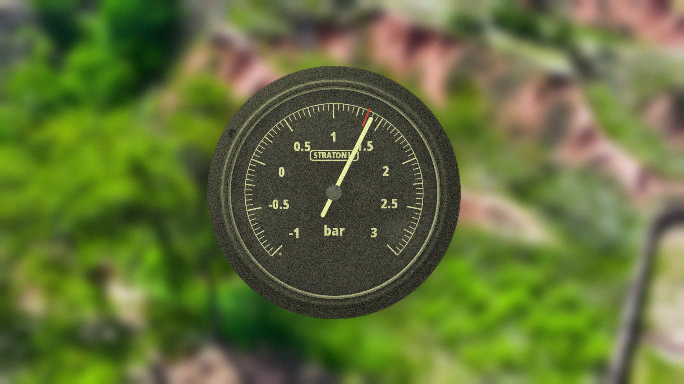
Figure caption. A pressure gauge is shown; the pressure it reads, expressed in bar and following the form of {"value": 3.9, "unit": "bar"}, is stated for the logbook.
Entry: {"value": 1.4, "unit": "bar"}
